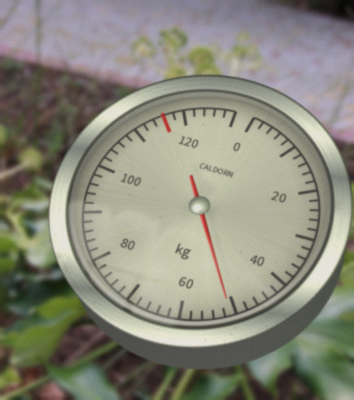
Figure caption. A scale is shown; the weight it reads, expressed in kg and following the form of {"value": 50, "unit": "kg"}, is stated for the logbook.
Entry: {"value": 51, "unit": "kg"}
